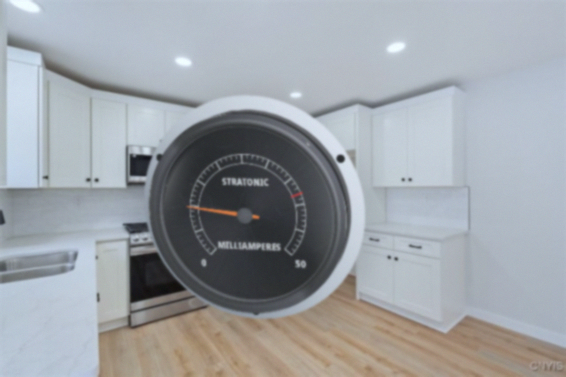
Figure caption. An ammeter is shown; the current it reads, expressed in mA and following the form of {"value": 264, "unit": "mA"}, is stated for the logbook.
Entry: {"value": 10, "unit": "mA"}
